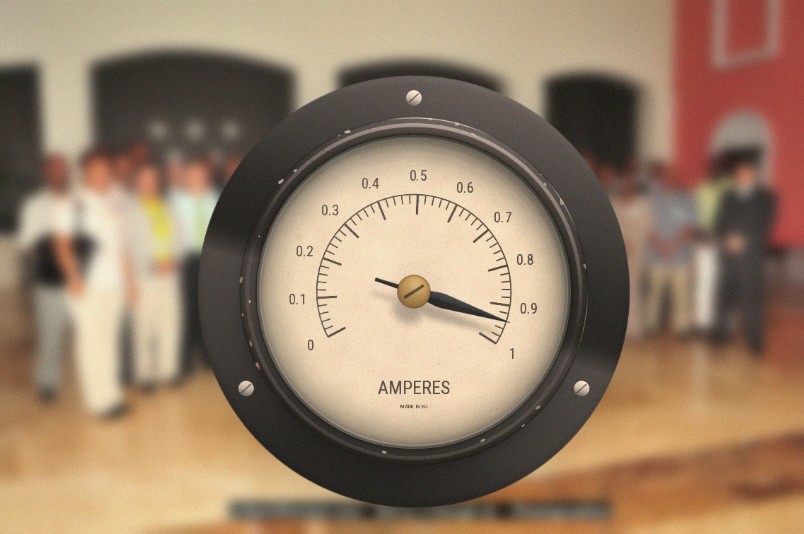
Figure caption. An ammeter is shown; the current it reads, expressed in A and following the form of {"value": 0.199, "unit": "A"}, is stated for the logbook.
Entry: {"value": 0.94, "unit": "A"}
